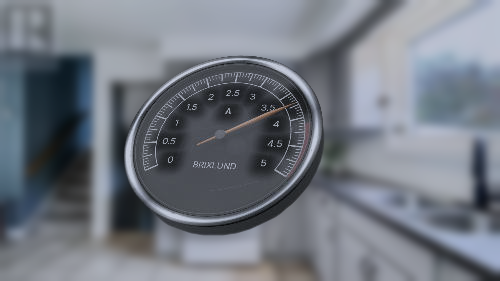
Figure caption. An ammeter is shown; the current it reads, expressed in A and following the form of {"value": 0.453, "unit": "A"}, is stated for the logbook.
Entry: {"value": 3.75, "unit": "A"}
